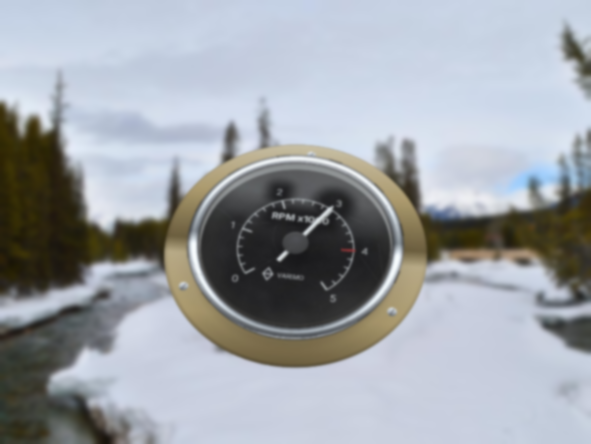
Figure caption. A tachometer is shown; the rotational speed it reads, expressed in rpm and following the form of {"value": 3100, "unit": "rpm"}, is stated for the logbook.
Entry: {"value": 3000, "unit": "rpm"}
